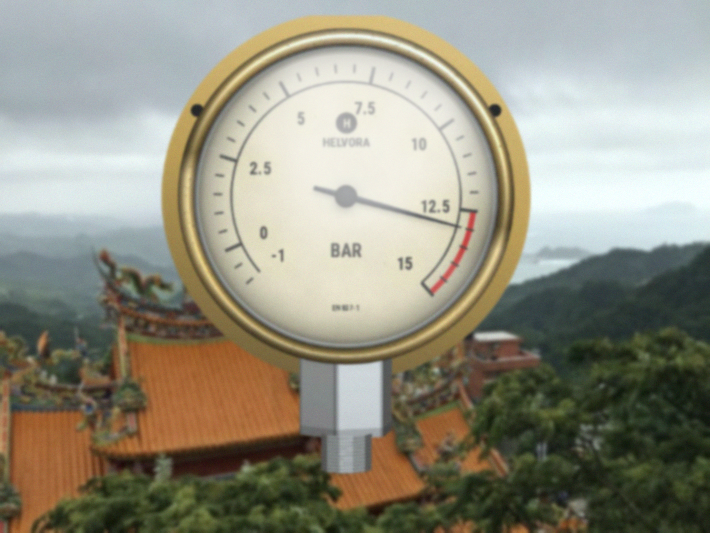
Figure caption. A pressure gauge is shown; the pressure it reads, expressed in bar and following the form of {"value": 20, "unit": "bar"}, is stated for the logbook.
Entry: {"value": 13, "unit": "bar"}
